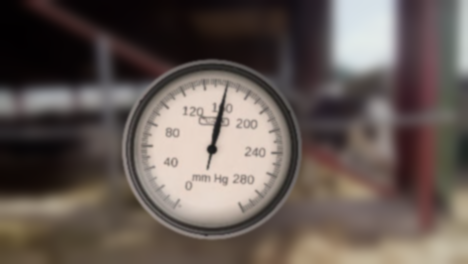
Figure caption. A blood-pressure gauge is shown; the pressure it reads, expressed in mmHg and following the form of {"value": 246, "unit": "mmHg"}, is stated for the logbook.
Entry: {"value": 160, "unit": "mmHg"}
